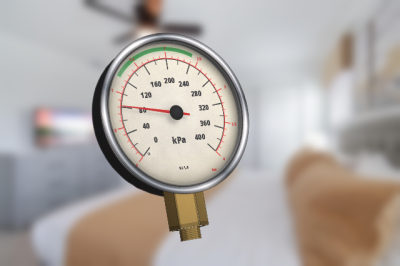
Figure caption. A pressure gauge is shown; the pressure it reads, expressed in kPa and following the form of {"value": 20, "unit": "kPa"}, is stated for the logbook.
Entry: {"value": 80, "unit": "kPa"}
